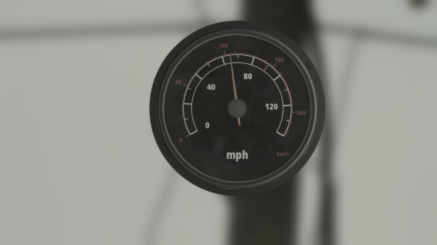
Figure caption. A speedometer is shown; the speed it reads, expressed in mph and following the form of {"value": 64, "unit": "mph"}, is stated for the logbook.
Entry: {"value": 65, "unit": "mph"}
